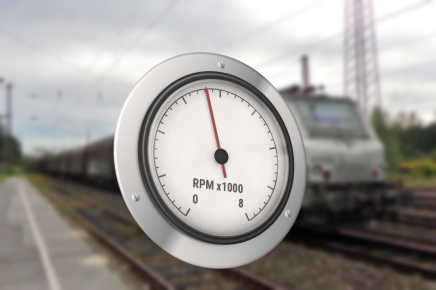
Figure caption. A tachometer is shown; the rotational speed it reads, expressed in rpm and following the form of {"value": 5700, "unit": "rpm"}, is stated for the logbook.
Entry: {"value": 3600, "unit": "rpm"}
